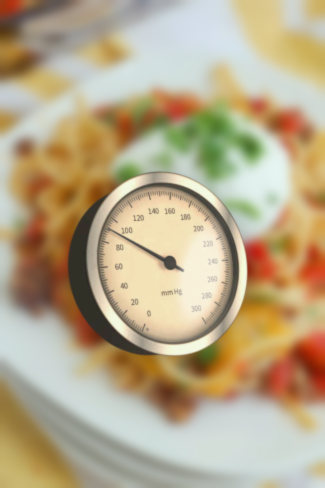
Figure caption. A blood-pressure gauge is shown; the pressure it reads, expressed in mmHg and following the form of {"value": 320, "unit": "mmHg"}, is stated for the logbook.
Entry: {"value": 90, "unit": "mmHg"}
